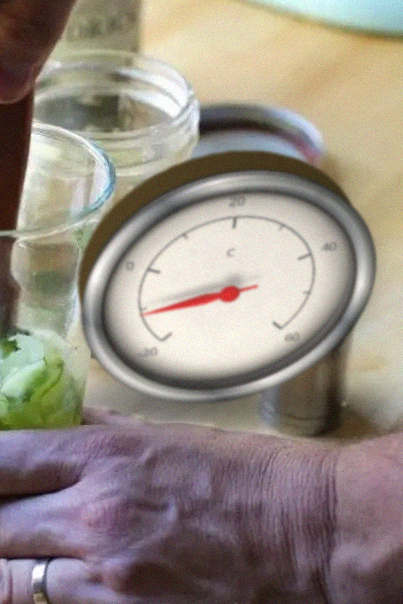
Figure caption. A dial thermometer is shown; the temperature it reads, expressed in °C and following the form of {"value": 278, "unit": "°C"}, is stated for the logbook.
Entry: {"value": -10, "unit": "°C"}
